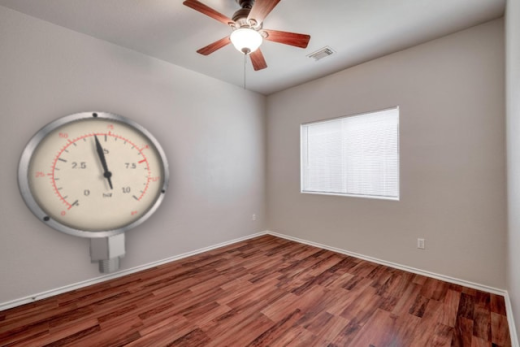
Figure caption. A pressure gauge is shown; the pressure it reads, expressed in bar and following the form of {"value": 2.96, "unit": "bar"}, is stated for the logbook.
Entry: {"value": 4.5, "unit": "bar"}
